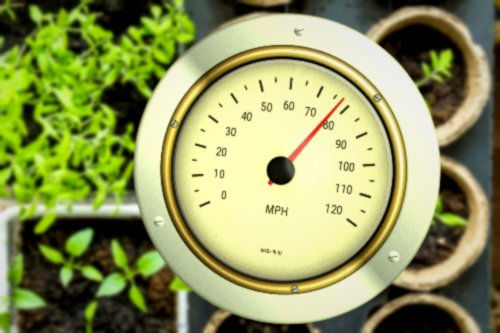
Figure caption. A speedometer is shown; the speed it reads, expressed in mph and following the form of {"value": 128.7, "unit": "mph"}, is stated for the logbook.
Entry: {"value": 77.5, "unit": "mph"}
